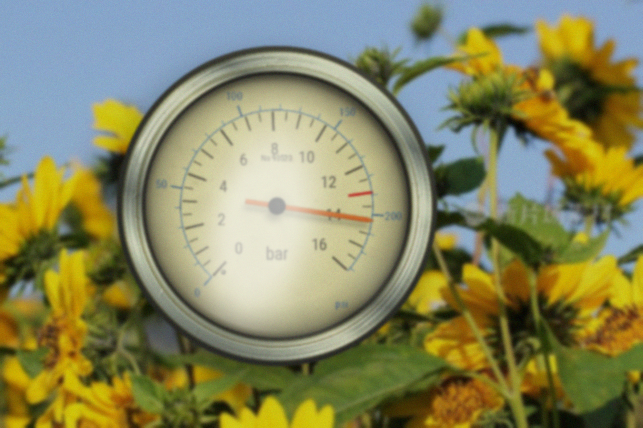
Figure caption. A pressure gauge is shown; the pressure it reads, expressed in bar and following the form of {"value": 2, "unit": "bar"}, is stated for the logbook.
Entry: {"value": 14, "unit": "bar"}
